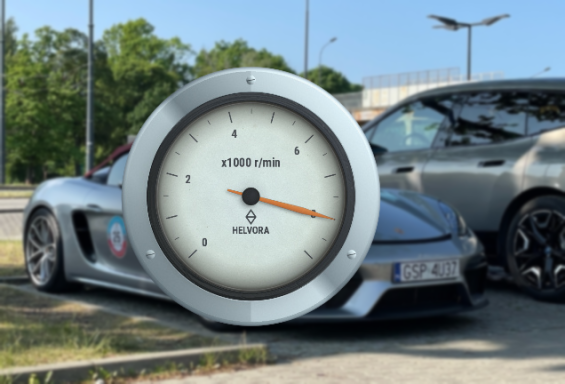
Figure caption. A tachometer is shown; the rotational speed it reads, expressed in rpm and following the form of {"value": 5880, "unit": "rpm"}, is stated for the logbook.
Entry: {"value": 8000, "unit": "rpm"}
